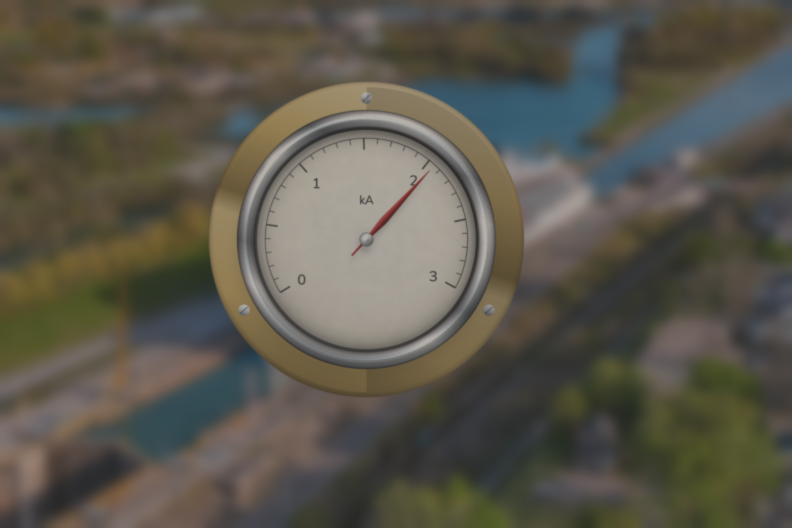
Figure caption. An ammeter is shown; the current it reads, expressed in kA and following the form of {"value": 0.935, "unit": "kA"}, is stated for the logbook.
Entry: {"value": 2.05, "unit": "kA"}
